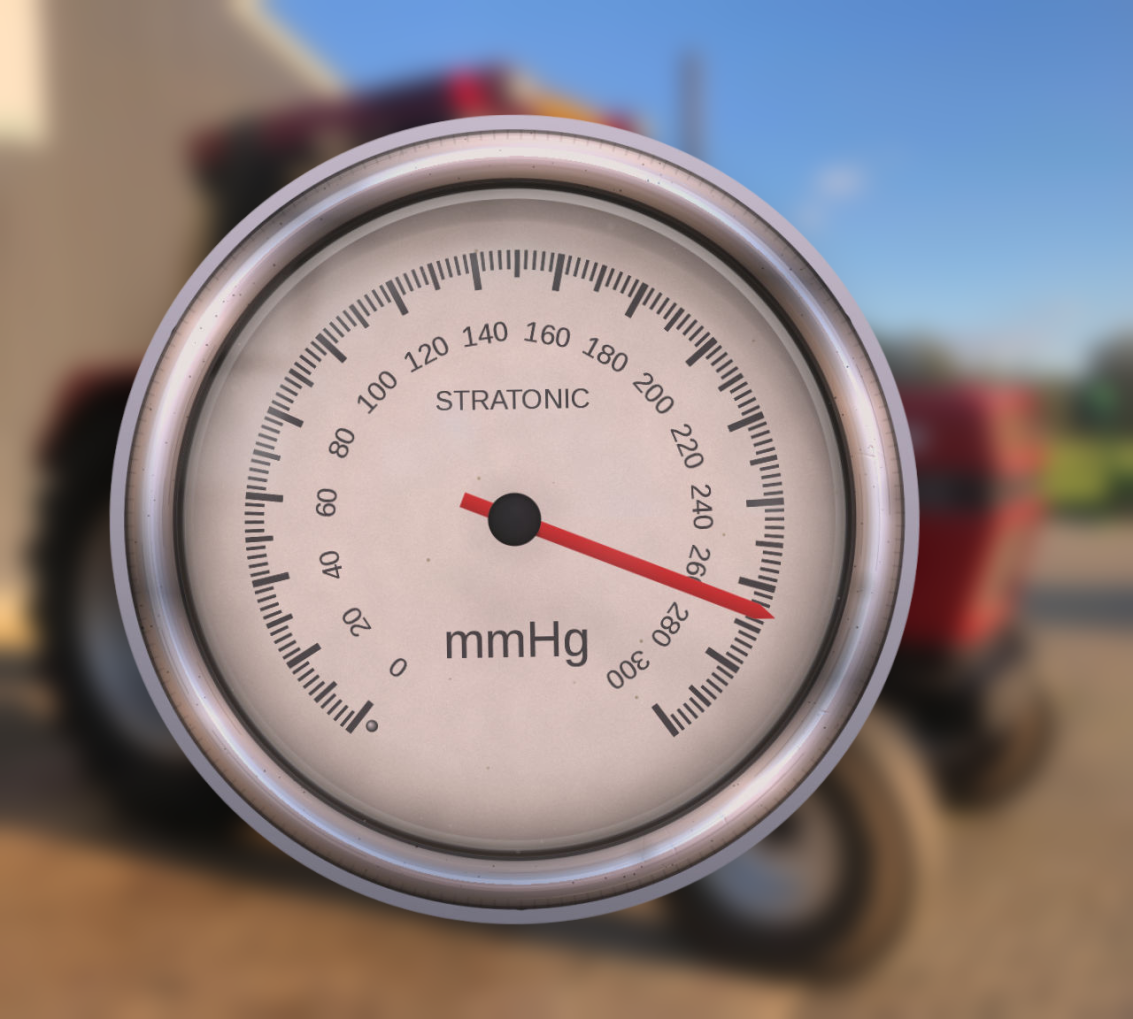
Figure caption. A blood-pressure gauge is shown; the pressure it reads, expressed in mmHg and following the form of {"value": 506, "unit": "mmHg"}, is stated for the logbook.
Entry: {"value": 266, "unit": "mmHg"}
